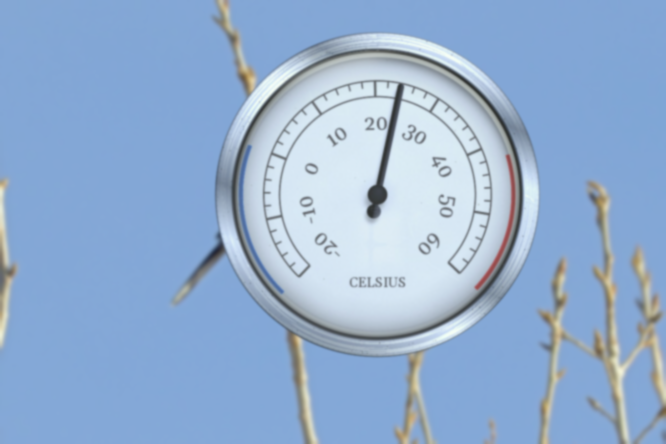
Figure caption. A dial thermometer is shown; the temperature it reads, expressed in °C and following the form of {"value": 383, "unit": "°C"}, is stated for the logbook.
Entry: {"value": 24, "unit": "°C"}
